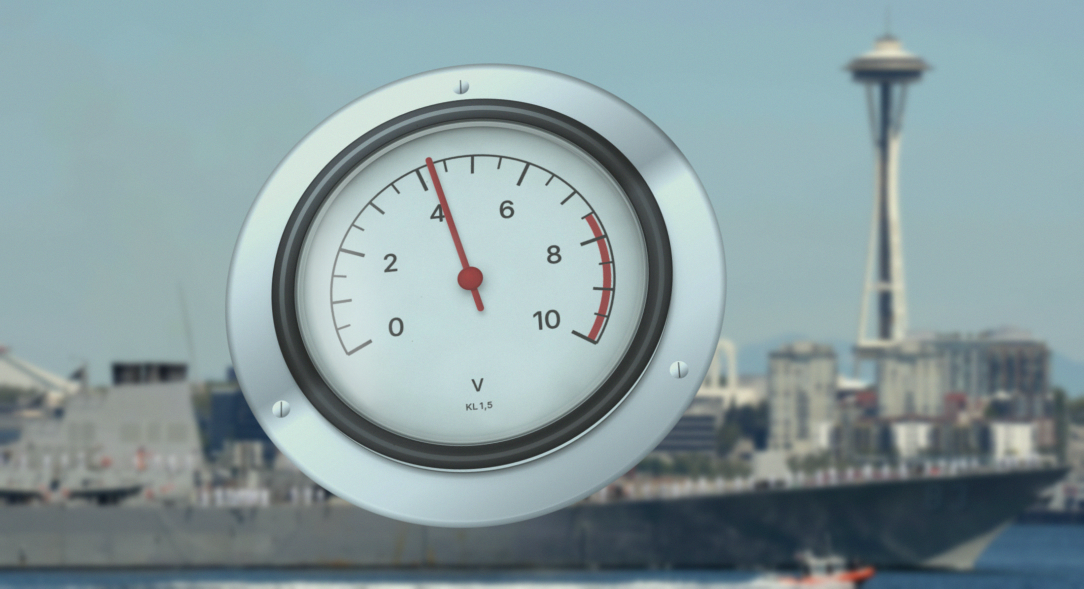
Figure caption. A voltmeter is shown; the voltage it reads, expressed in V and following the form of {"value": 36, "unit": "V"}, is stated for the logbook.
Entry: {"value": 4.25, "unit": "V"}
